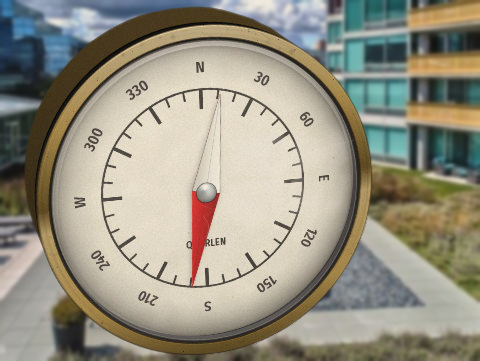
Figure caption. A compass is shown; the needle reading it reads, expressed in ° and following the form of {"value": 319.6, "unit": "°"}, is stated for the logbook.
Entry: {"value": 190, "unit": "°"}
